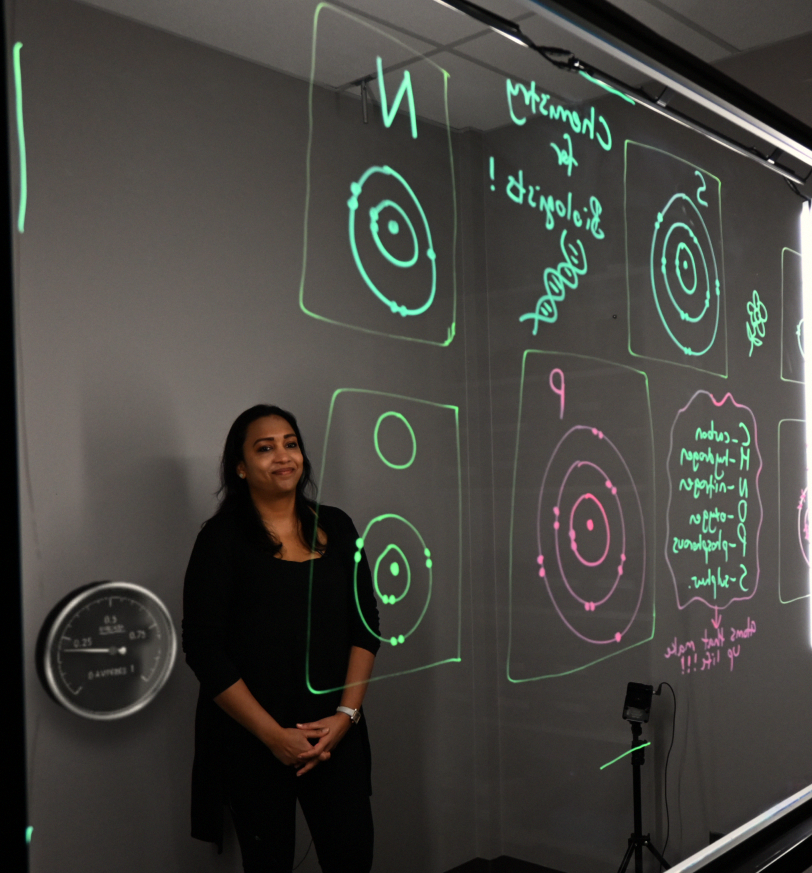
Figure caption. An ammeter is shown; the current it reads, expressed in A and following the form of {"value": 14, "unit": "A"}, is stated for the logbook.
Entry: {"value": 0.2, "unit": "A"}
